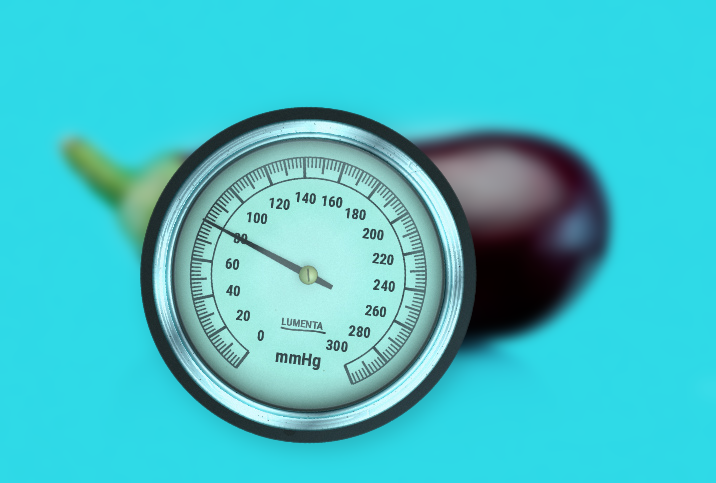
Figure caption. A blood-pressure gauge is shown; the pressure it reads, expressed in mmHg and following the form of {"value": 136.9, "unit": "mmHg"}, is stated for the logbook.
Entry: {"value": 80, "unit": "mmHg"}
